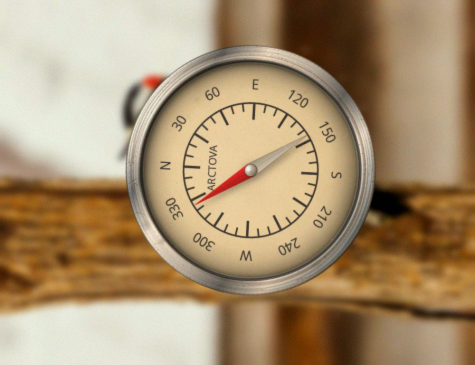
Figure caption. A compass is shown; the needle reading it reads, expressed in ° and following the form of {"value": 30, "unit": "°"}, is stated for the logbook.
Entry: {"value": 325, "unit": "°"}
